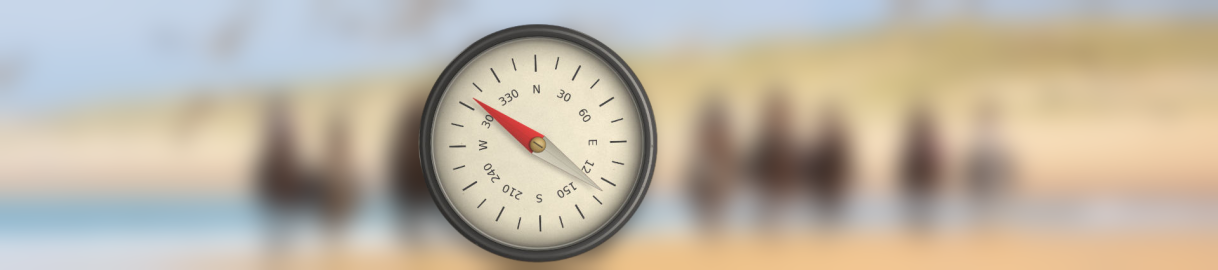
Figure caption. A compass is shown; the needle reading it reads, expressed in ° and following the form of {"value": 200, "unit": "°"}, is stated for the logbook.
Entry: {"value": 307.5, "unit": "°"}
